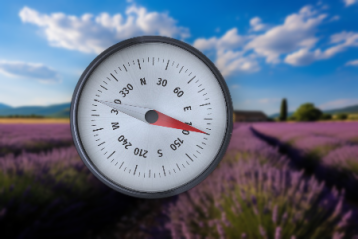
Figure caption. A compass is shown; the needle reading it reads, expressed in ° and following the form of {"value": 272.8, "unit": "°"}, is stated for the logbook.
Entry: {"value": 120, "unit": "°"}
